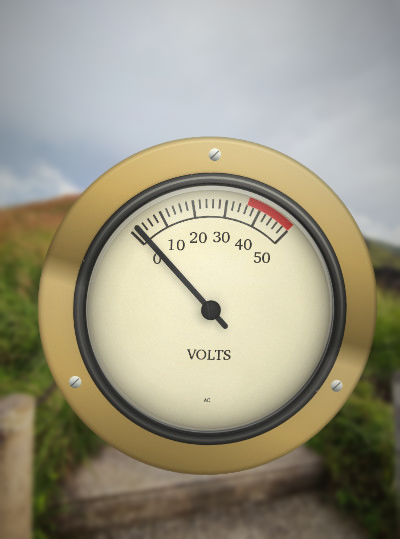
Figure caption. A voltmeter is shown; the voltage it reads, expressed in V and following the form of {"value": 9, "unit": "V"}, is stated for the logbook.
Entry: {"value": 2, "unit": "V"}
